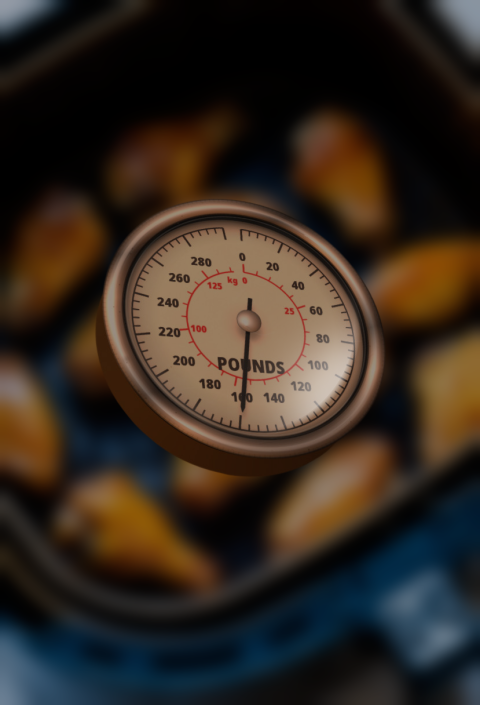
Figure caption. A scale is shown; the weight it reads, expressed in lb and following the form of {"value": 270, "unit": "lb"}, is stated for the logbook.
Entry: {"value": 160, "unit": "lb"}
